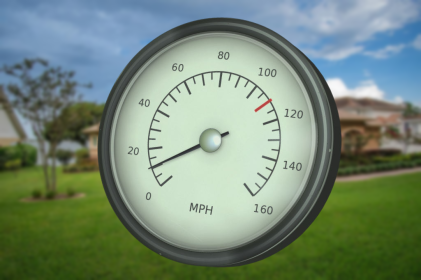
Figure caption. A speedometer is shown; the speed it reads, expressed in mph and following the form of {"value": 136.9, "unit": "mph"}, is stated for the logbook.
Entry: {"value": 10, "unit": "mph"}
